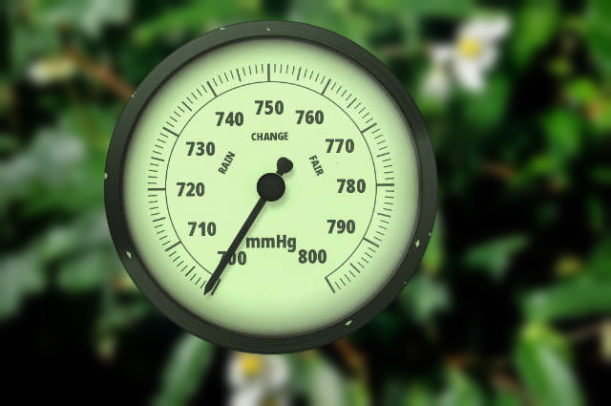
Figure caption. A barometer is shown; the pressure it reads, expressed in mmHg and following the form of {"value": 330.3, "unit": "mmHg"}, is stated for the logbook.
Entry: {"value": 701, "unit": "mmHg"}
